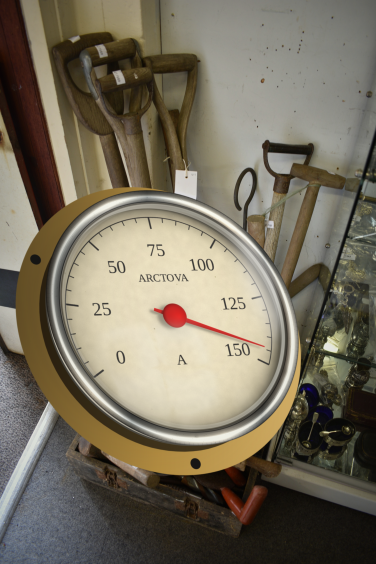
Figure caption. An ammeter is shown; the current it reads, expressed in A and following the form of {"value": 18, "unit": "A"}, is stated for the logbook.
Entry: {"value": 145, "unit": "A"}
